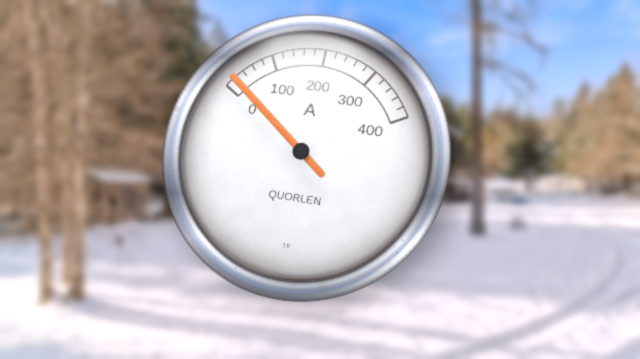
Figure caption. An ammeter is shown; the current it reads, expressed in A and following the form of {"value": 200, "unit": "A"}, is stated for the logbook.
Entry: {"value": 20, "unit": "A"}
